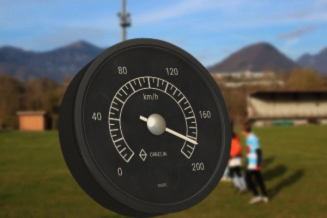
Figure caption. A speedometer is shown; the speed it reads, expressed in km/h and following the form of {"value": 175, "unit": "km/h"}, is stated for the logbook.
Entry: {"value": 185, "unit": "km/h"}
